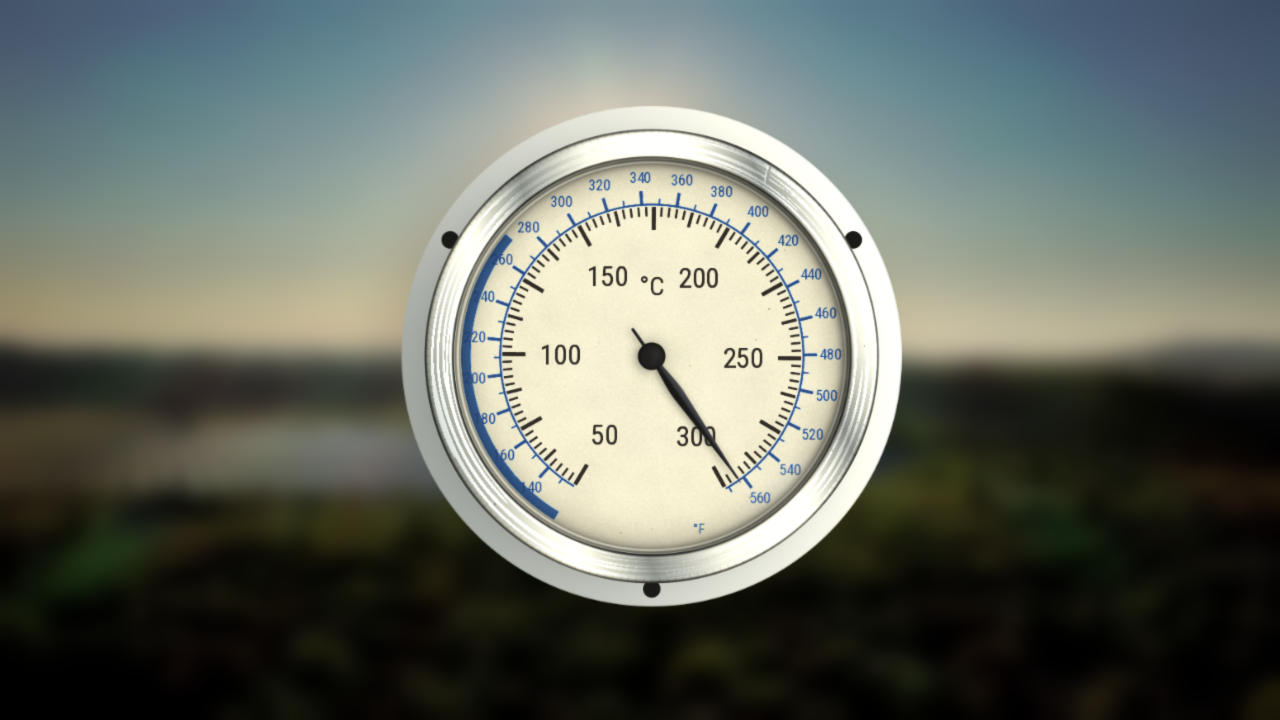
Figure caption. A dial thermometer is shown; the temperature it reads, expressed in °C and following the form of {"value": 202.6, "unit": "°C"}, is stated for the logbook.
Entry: {"value": 295, "unit": "°C"}
